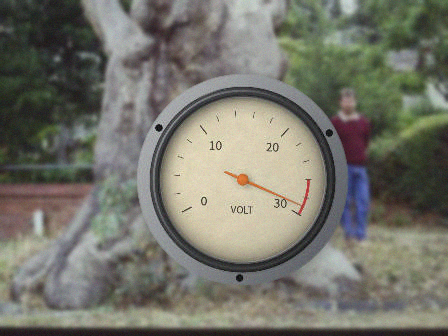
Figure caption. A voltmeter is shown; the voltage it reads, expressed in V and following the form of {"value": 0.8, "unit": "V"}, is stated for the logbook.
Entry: {"value": 29, "unit": "V"}
